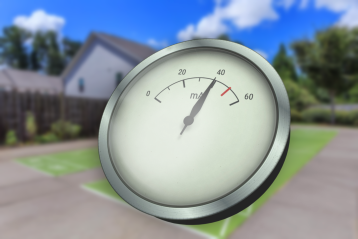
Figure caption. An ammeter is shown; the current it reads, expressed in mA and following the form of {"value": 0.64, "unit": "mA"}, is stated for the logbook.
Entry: {"value": 40, "unit": "mA"}
